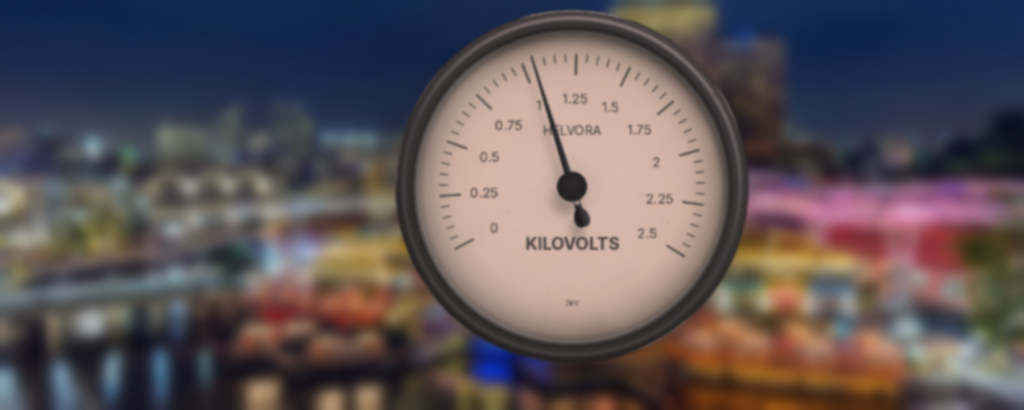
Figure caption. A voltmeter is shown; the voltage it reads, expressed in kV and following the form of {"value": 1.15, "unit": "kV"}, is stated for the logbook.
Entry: {"value": 1.05, "unit": "kV"}
